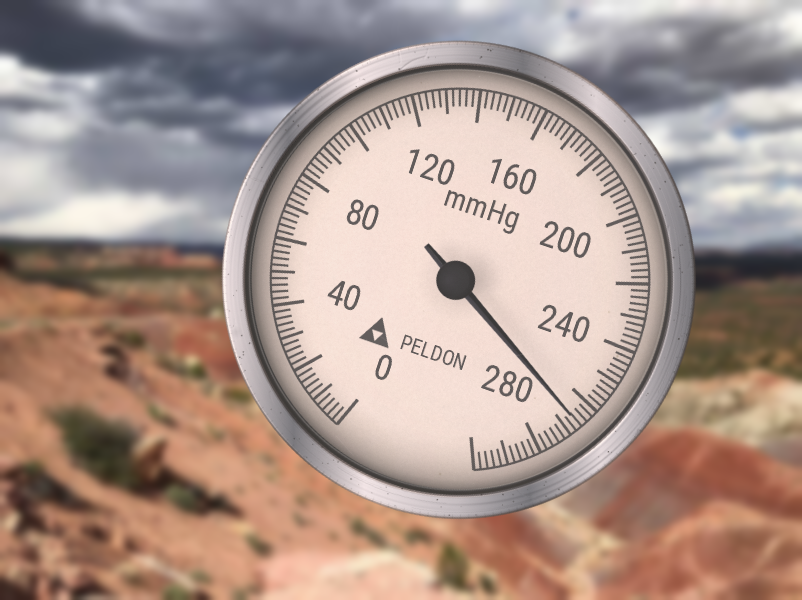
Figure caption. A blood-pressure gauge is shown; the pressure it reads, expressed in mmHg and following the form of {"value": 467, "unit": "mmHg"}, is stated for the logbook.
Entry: {"value": 266, "unit": "mmHg"}
